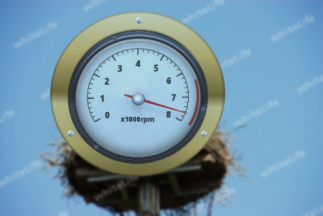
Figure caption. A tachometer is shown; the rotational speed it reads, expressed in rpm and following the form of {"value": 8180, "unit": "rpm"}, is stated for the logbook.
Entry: {"value": 7600, "unit": "rpm"}
